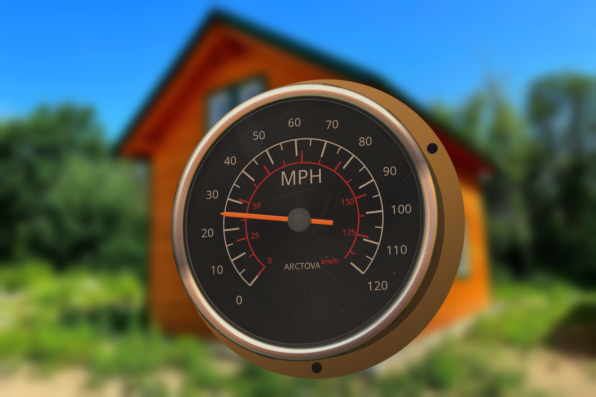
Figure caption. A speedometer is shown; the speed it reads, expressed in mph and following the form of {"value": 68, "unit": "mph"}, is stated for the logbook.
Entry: {"value": 25, "unit": "mph"}
